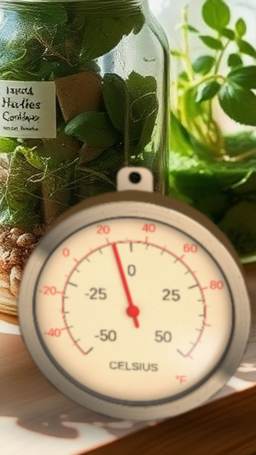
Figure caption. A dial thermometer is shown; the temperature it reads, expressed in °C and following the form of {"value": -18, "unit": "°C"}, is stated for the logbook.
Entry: {"value": -5, "unit": "°C"}
